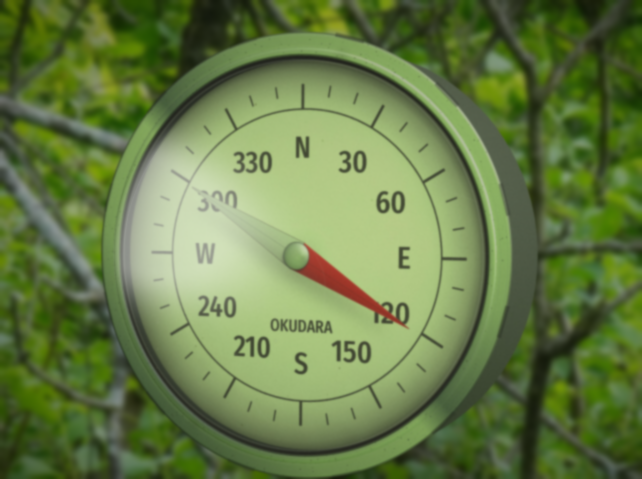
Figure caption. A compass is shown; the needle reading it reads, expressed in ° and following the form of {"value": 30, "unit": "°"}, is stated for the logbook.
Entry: {"value": 120, "unit": "°"}
